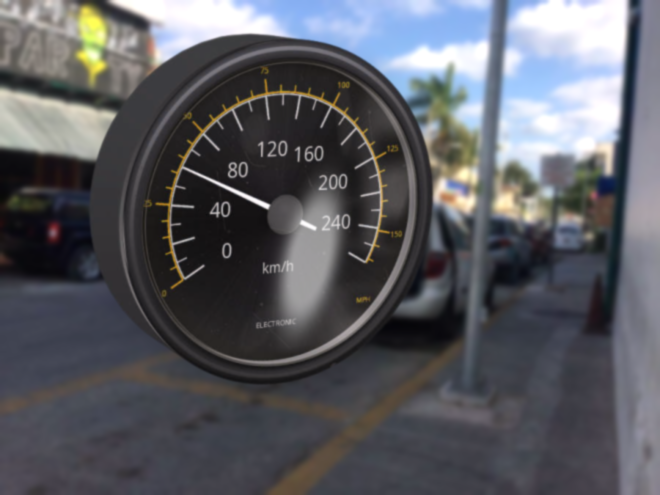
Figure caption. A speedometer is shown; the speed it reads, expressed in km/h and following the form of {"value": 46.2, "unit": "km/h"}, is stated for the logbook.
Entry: {"value": 60, "unit": "km/h"}
